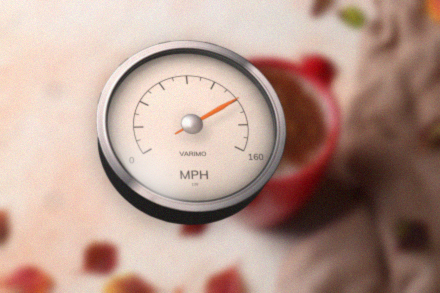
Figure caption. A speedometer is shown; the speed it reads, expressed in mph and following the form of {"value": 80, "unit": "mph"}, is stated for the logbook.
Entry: {"value": 120, "unit": "mph"}
